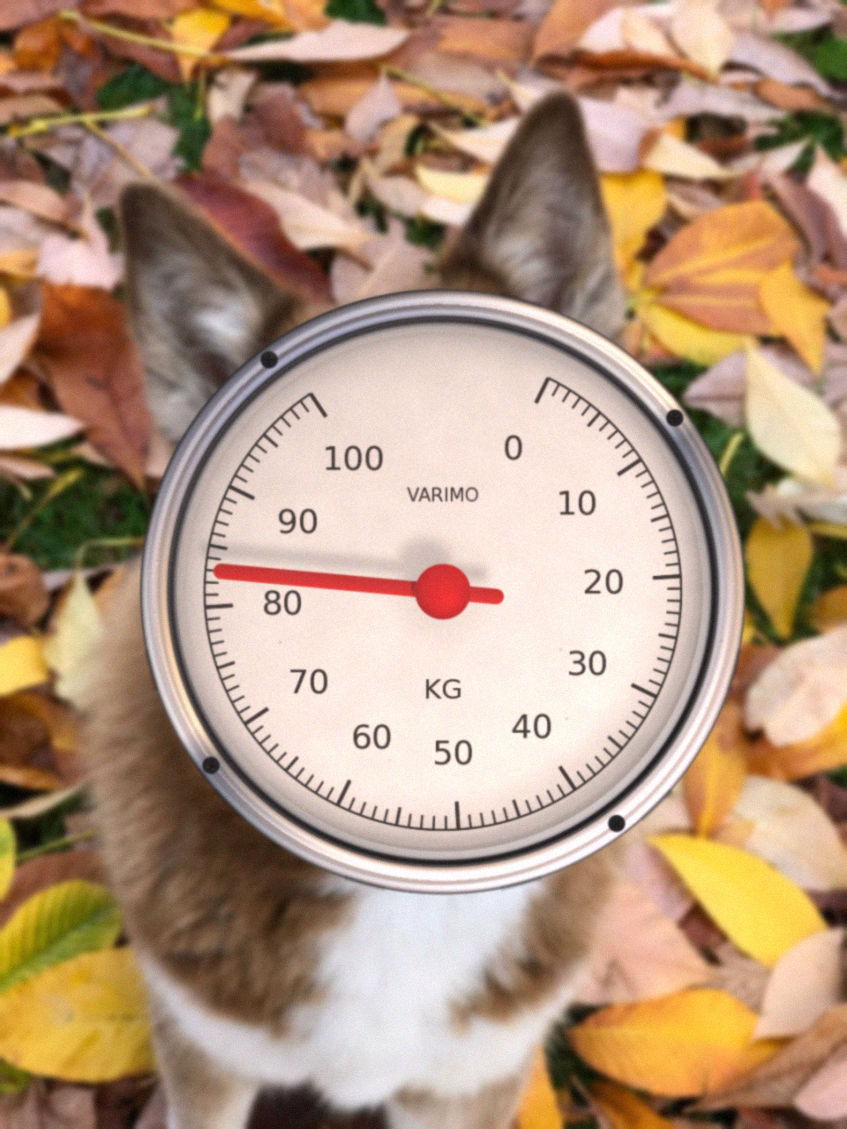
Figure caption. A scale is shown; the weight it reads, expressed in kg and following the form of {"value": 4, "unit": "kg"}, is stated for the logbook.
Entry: {"value": 83, "unit": "kg"}
